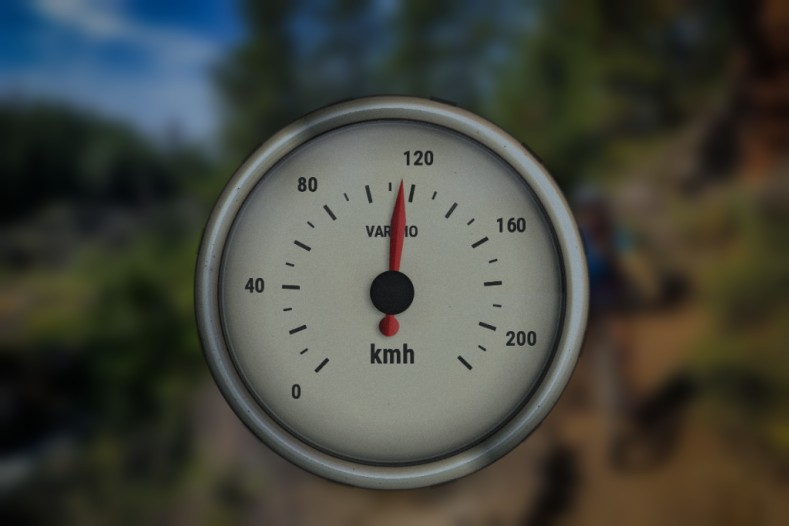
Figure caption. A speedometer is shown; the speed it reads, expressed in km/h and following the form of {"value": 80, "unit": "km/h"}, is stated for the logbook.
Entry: {"value": 115, "unit": "km/h"}
